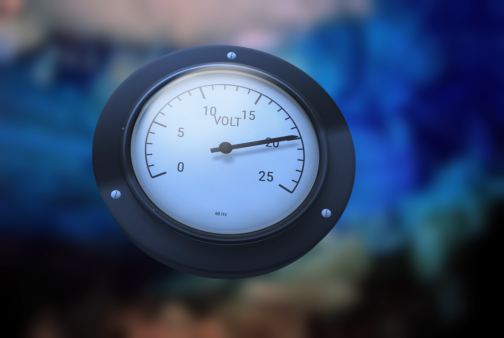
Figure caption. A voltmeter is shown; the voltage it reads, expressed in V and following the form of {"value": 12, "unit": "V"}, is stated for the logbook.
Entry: {"value": 20, "unit": "V"}
